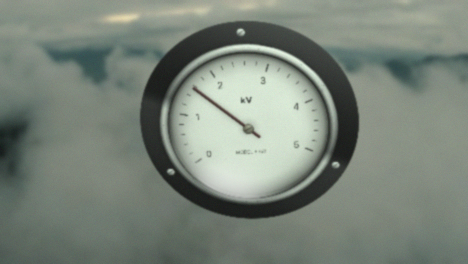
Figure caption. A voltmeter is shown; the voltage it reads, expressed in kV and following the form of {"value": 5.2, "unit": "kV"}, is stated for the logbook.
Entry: {"value": 1.6, "unit": "kV"}
